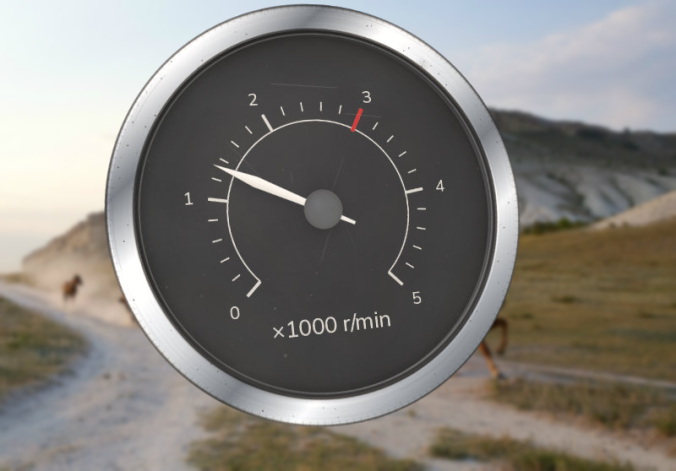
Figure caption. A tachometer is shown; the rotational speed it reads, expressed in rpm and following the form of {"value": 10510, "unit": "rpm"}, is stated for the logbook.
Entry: {"value": 1300, "unit": "rpm"}
